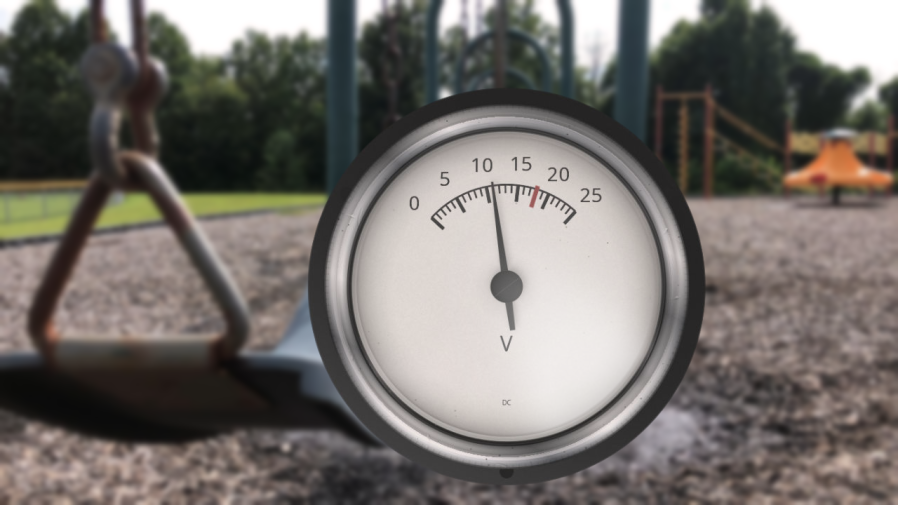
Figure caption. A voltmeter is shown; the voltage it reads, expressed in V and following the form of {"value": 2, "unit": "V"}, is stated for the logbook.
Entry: {"value": 11, "unit": "V"}
